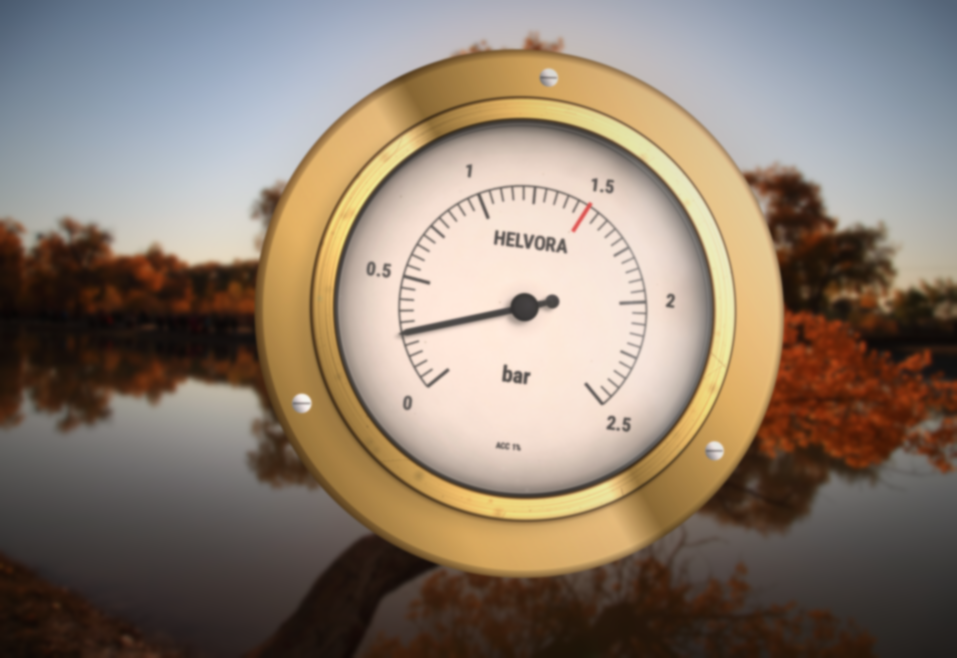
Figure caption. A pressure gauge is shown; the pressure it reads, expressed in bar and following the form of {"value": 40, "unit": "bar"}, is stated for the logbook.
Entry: {"value": 0.25, "unit": "bar"}
